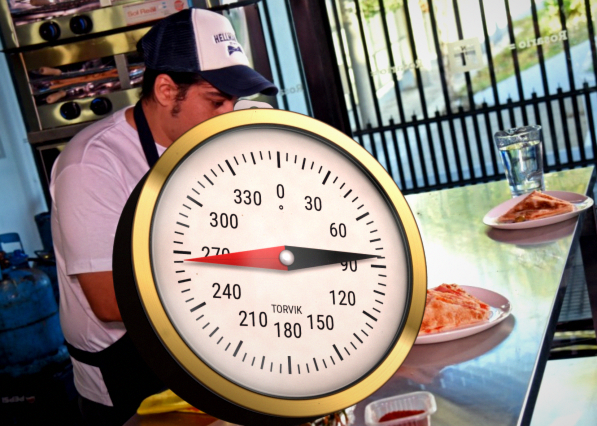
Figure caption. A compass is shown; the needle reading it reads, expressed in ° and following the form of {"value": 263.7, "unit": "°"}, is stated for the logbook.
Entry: {"value": 265, "unit": "°"}
